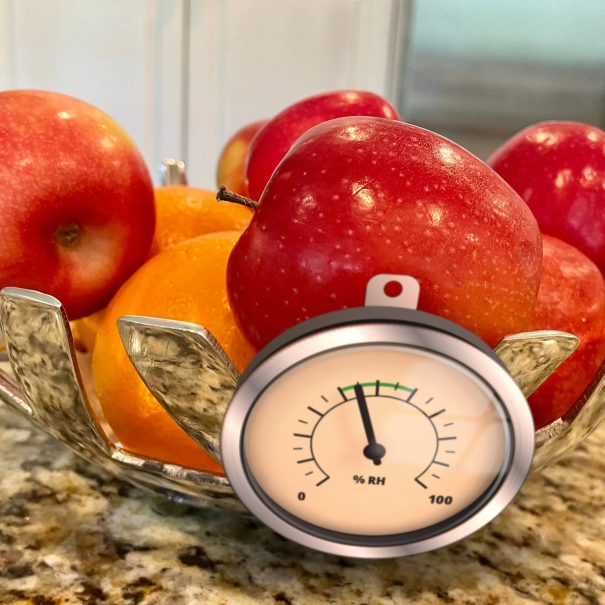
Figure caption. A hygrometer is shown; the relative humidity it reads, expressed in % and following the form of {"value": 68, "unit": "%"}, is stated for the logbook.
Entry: {"value": 45, "unit": "%"}
